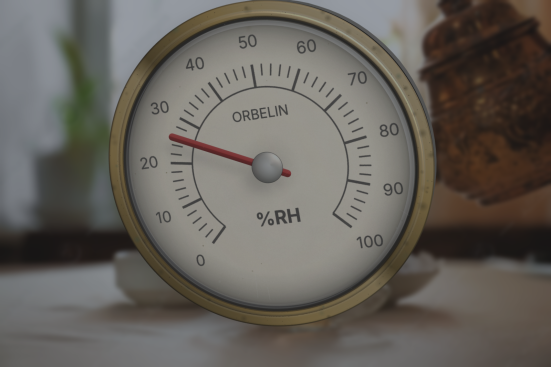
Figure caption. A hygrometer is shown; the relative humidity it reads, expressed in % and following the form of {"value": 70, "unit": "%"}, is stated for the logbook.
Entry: {"value": 26, "unit": "%"}
